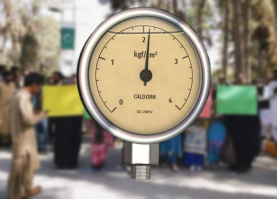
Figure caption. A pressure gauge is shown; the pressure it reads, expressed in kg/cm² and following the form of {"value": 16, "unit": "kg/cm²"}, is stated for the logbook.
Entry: {"value": 2.1, "unit": "kg/cm²"}
